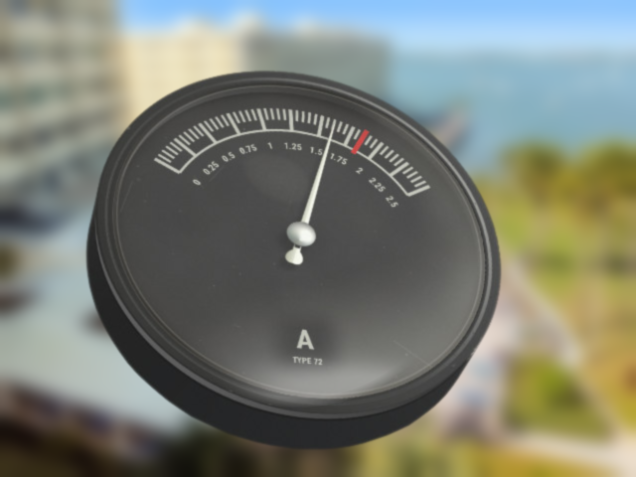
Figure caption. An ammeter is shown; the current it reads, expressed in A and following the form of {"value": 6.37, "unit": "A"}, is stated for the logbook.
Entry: {"value": 1.6, "unit": "A"}
